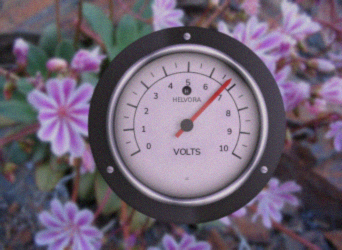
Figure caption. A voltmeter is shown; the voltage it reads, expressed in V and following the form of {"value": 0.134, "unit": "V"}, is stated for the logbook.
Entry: {"value": 6.75, "unit": "V"}
